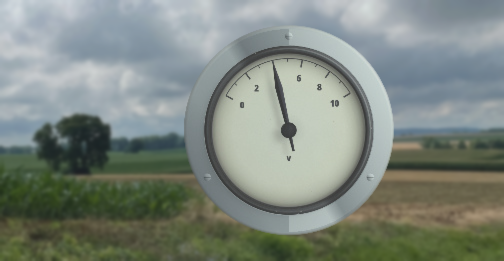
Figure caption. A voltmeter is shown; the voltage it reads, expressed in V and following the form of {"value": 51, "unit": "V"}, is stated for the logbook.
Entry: {"value": 4, "unit": "V"}
